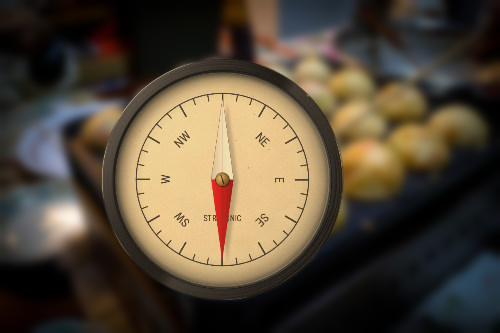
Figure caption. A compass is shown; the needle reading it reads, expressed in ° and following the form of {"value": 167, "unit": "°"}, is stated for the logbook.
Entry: {"value": 180, "unit": "°"}
